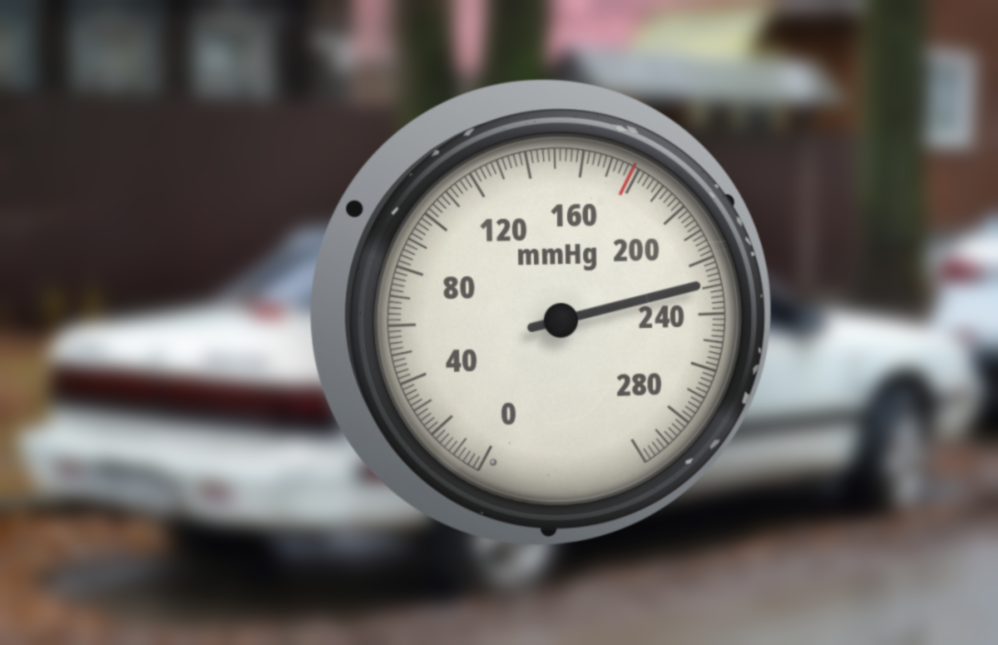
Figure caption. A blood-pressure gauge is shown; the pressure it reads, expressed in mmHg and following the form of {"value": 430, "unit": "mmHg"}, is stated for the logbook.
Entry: {"value": 228, "unit": "mmHg"}
